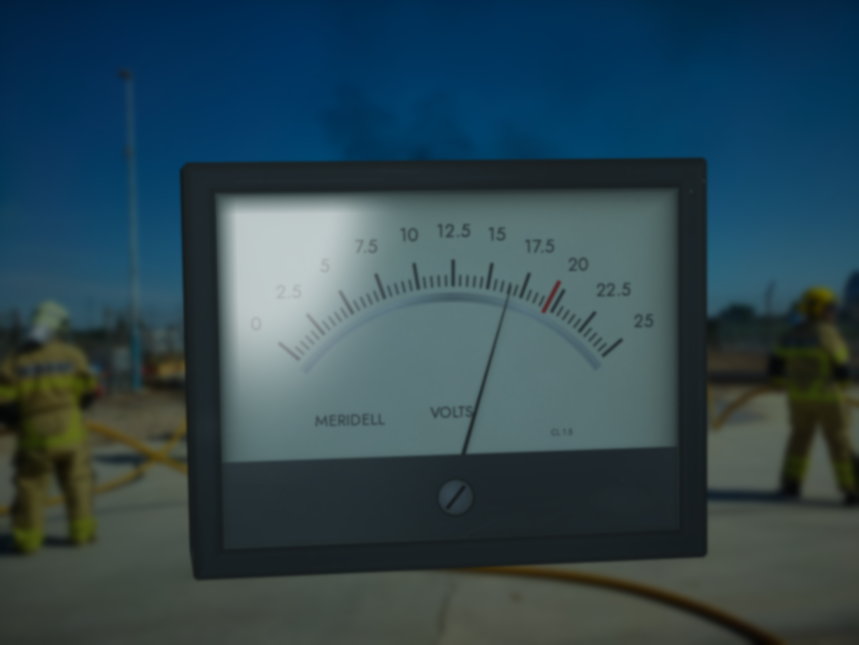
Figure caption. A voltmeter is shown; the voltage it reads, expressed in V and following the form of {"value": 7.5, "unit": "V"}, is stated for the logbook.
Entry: {"value": 16.5, "unit": "V"}
